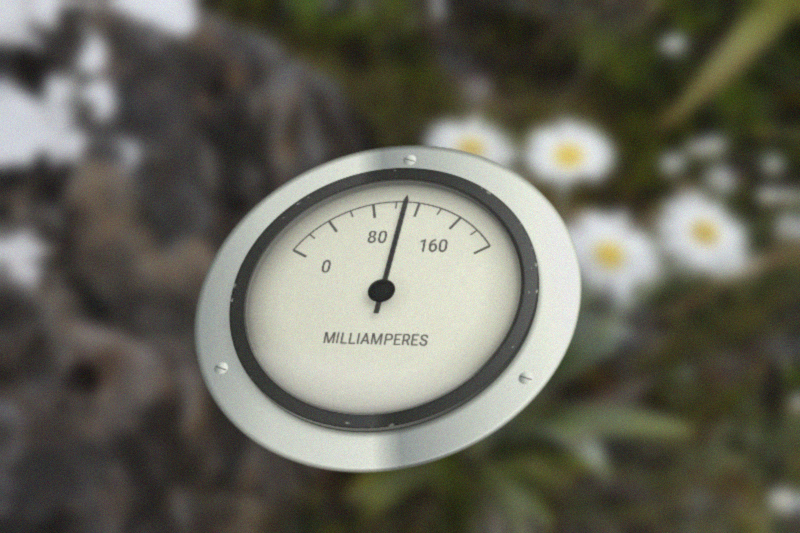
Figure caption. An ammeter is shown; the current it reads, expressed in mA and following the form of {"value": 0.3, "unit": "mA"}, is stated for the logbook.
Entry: {"value": 110, "unit": "mA"}
